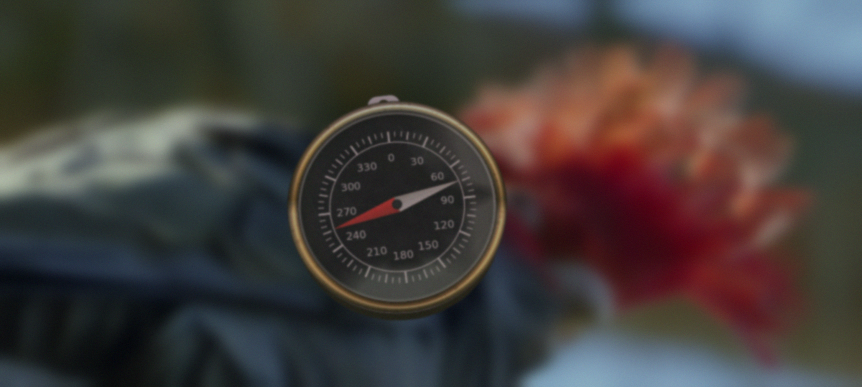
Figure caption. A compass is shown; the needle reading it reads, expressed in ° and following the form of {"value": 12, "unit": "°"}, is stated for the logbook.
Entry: {"value": 255, "unit": "°"}
